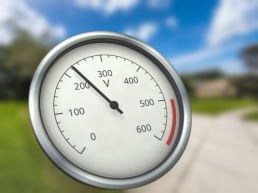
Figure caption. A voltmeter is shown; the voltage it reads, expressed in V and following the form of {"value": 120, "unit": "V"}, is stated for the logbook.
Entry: {"value": 220, "unit": "V"}
